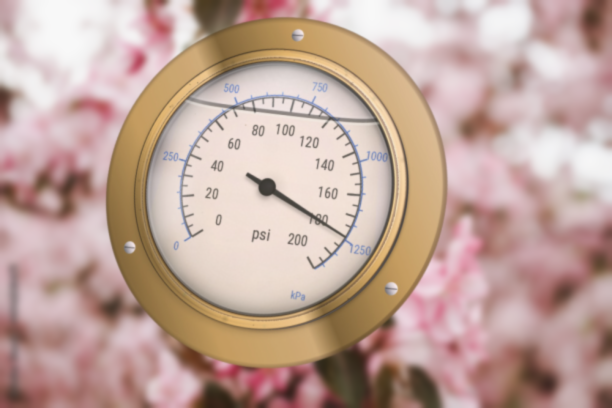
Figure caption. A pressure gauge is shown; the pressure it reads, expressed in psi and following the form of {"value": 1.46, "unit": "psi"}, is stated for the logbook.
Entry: {"value": 180, "unit": "psi"}
